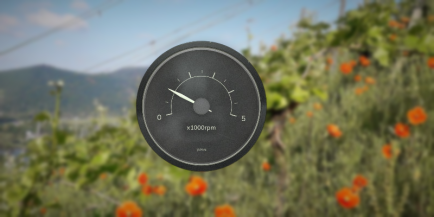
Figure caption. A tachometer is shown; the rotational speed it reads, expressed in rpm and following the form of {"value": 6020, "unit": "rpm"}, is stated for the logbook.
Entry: {"value": 1000, "unit": "rpm"}
